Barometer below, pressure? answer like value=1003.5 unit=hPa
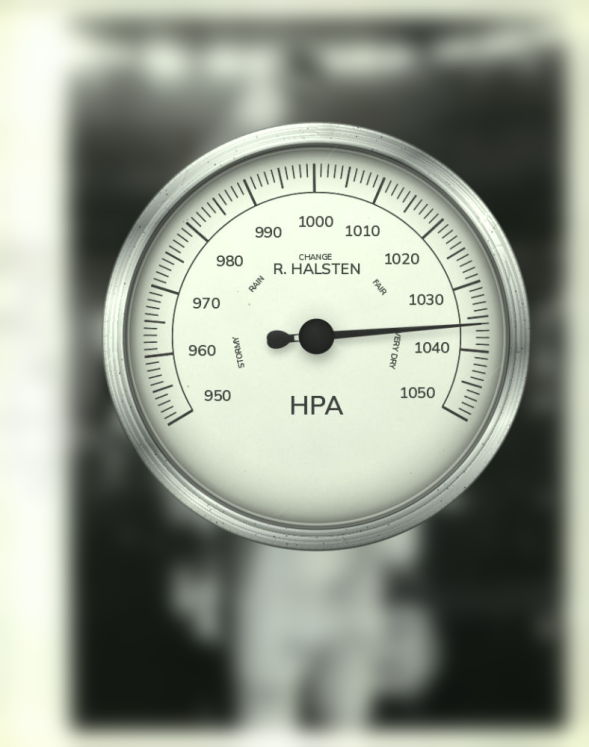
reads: value=1036 unit=hPa
